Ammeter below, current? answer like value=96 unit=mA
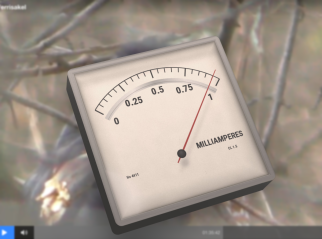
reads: value=0.95 unit=mA
